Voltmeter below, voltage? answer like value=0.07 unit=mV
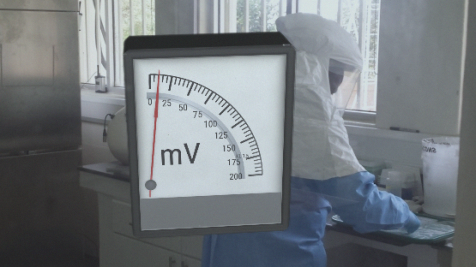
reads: value=10 unit=mV
